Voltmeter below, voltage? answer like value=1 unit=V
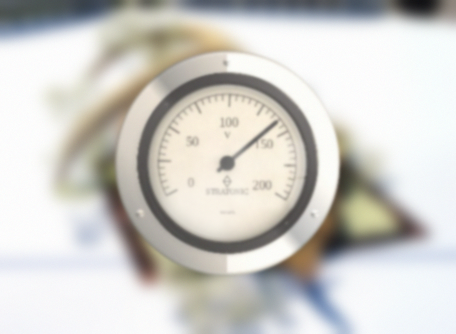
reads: value=140 unit=V
